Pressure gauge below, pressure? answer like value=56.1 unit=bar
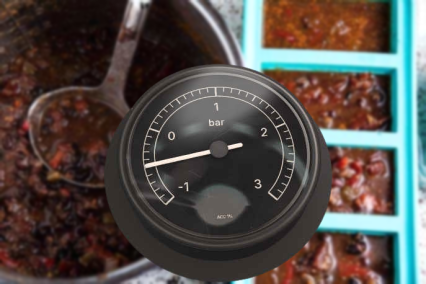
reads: value=-0.5 unit=bar
